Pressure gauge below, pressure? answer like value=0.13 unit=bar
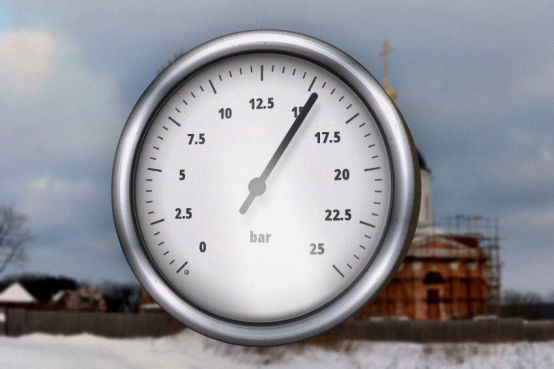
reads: value=15.5 unit=bar
